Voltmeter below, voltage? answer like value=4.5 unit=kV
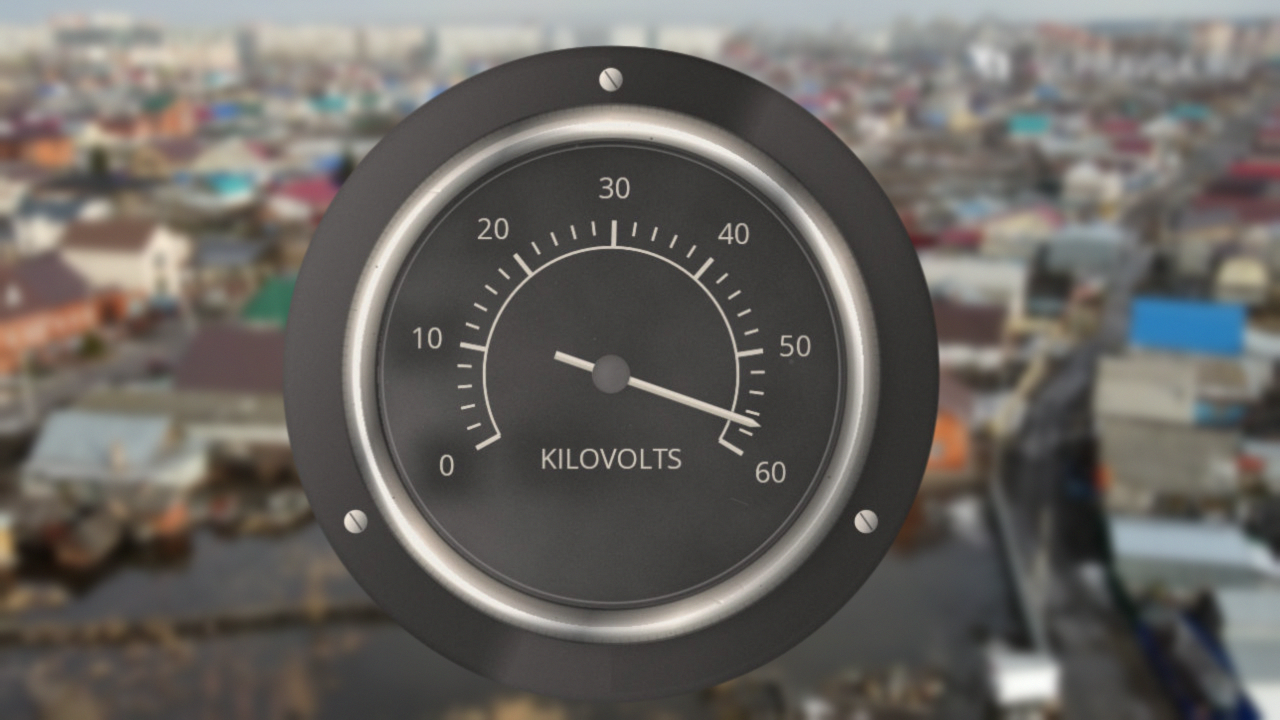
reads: value=57 unit=kV
